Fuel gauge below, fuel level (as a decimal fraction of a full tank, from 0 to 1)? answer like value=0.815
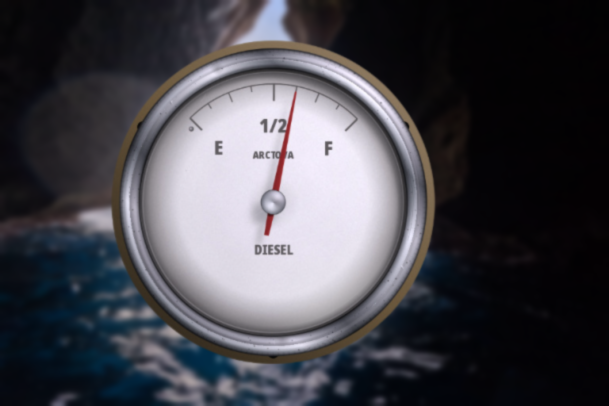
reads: value=0.625
